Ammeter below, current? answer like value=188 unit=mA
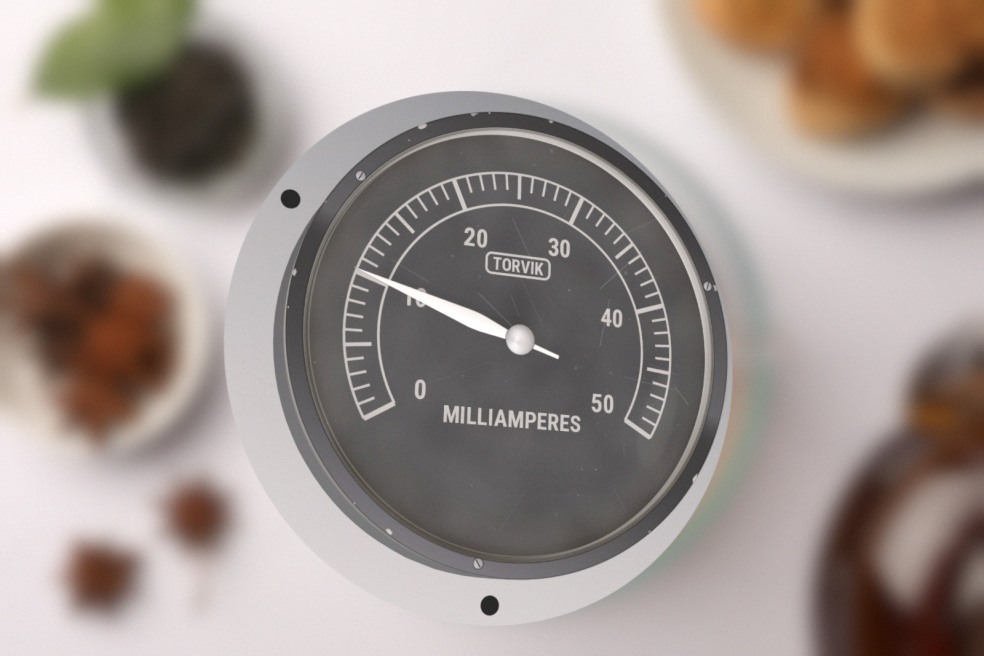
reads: value=10 unit=mA
